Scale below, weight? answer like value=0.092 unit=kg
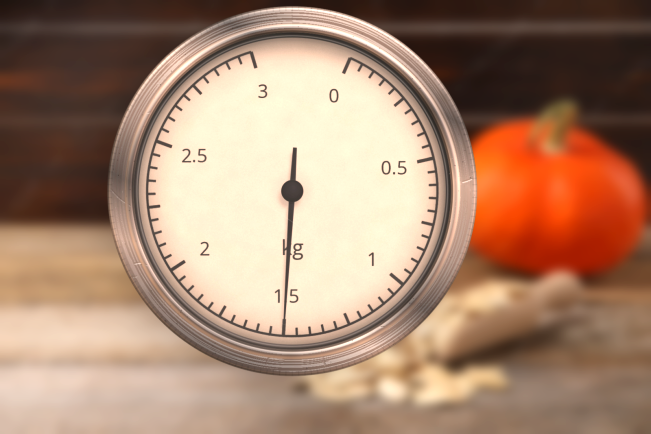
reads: value=1.5 unit=kg
